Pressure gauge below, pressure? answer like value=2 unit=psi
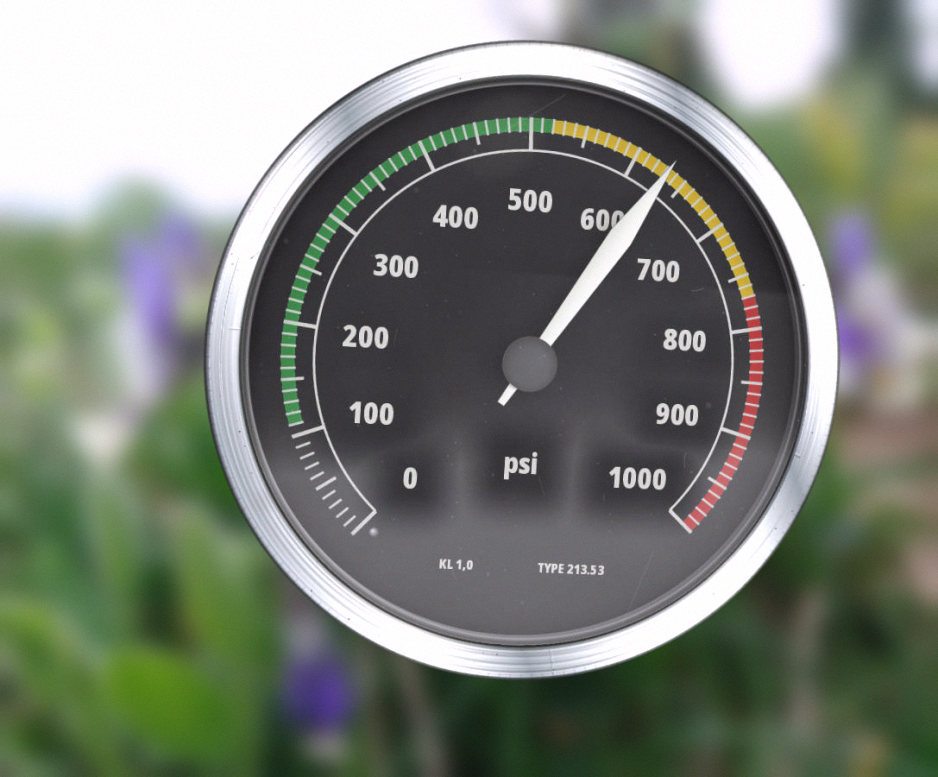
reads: value=630 unit=psi
